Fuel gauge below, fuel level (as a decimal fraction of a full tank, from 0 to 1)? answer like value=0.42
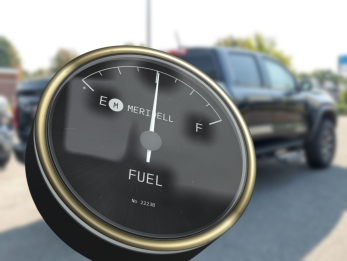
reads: value=0.5
